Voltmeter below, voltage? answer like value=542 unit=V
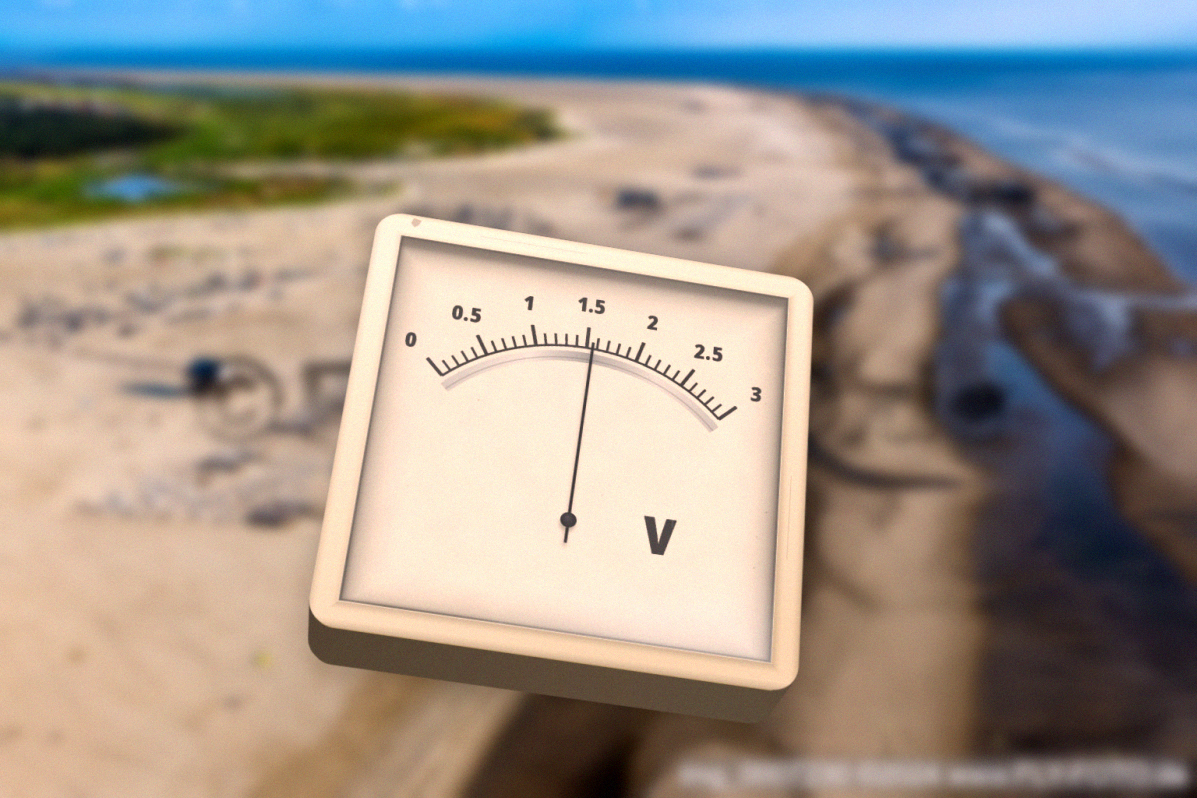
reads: value=1.55 unit=V
